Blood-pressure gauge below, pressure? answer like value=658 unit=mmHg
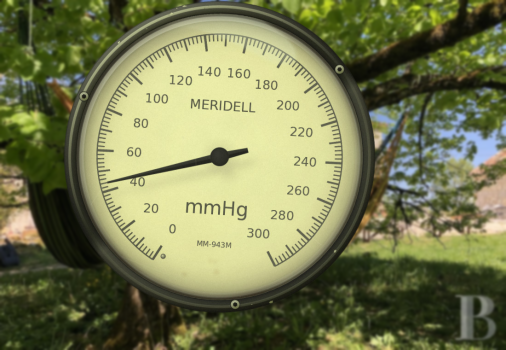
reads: value=44 unit=mmHg
